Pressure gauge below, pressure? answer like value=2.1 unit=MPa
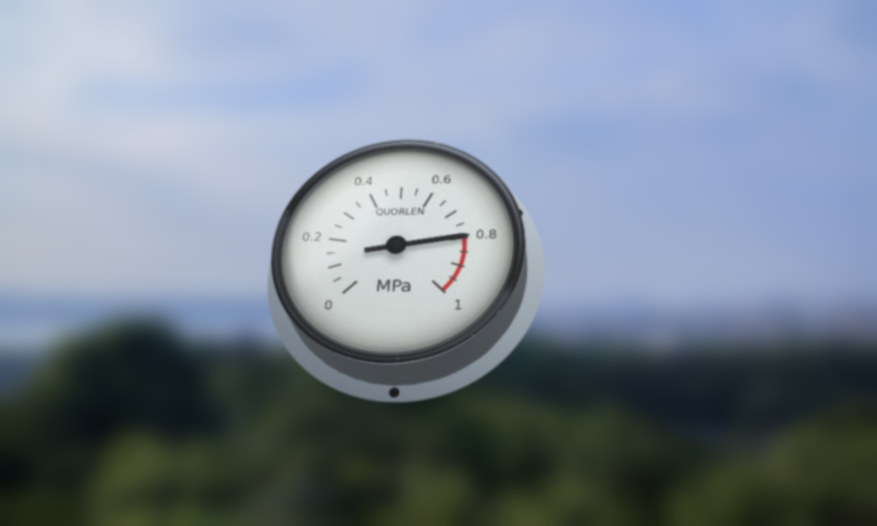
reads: value=0.8 unit=MPa
